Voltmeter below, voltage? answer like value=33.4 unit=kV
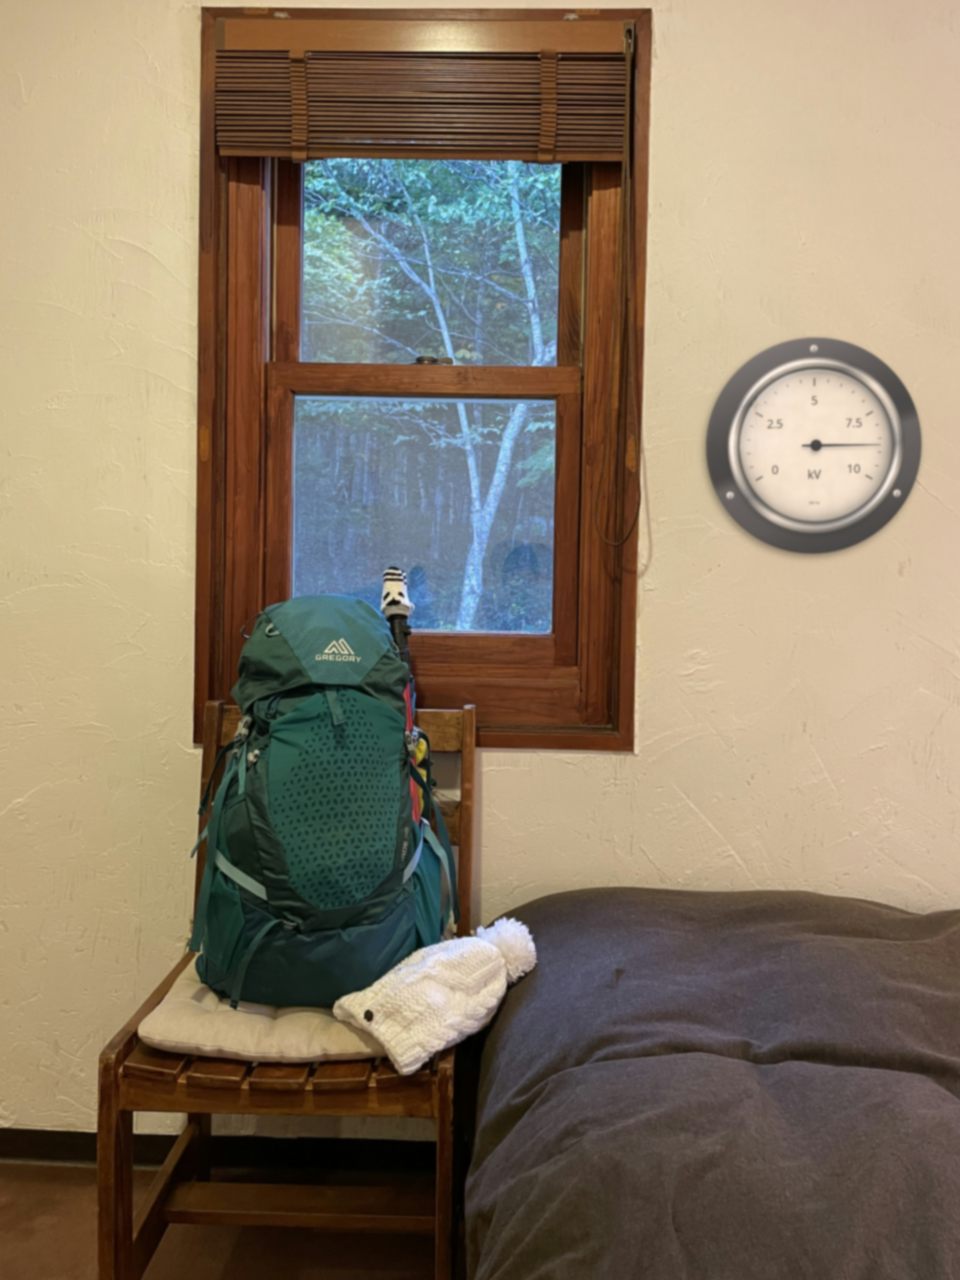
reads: value=8.75 unit=kV
